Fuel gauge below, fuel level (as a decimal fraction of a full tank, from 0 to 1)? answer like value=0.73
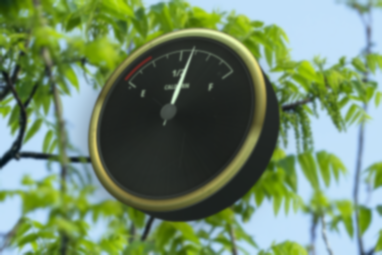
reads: value=0.625
